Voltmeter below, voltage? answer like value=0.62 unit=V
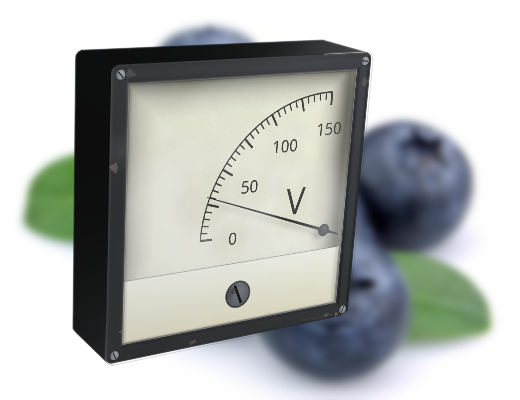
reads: value=30 unit=V
